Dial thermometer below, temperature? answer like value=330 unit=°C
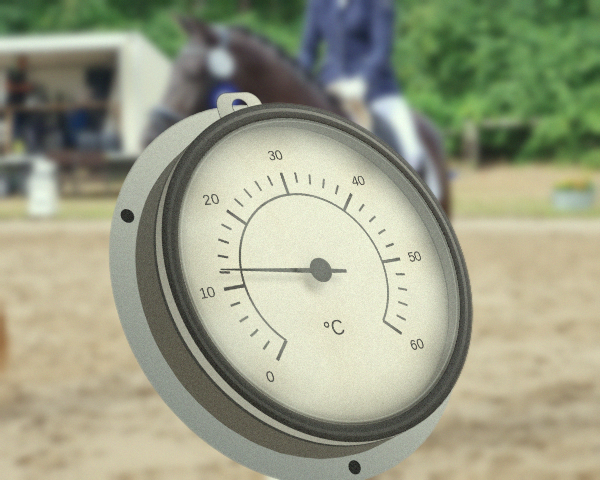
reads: value=12 unit=°C
